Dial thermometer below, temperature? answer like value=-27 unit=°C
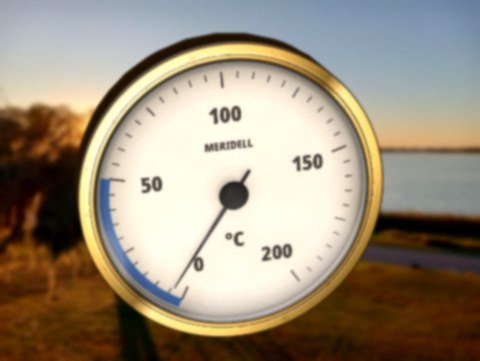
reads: value=5 unit=°C
